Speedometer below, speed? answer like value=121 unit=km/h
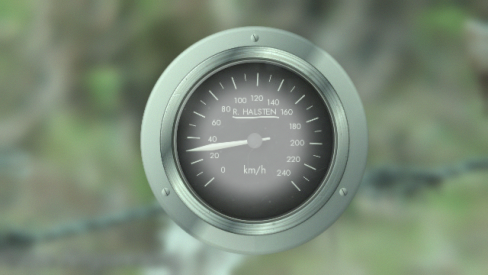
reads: value=30 unit=km/h
